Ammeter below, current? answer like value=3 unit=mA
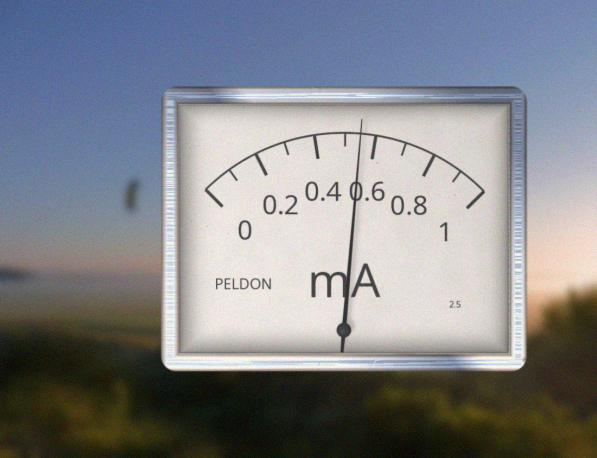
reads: value=0.55 unit=mA
